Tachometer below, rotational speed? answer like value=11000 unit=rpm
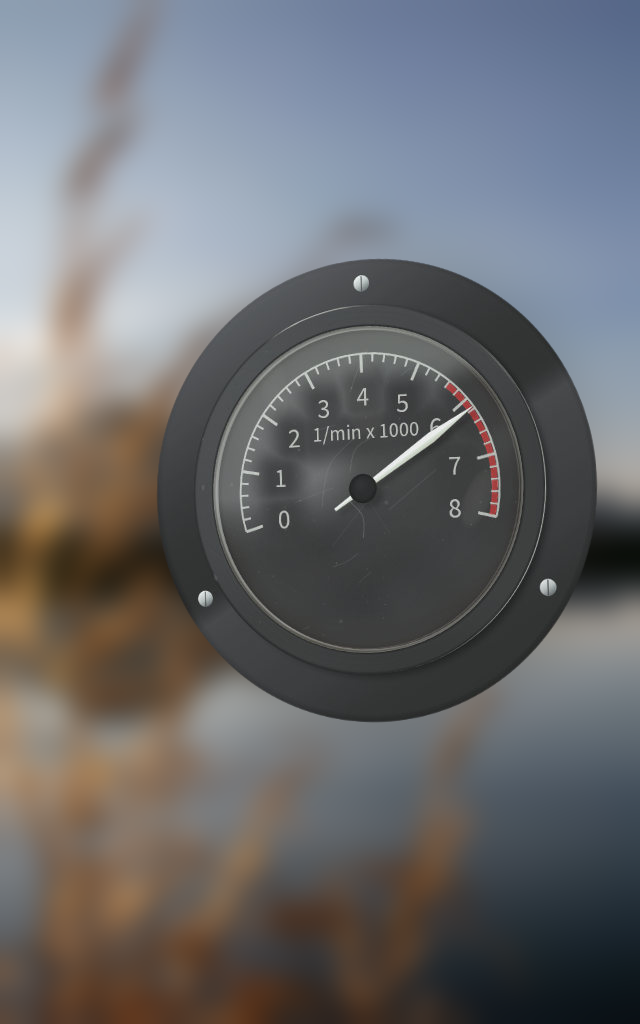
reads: value=6200 unit=rpm
